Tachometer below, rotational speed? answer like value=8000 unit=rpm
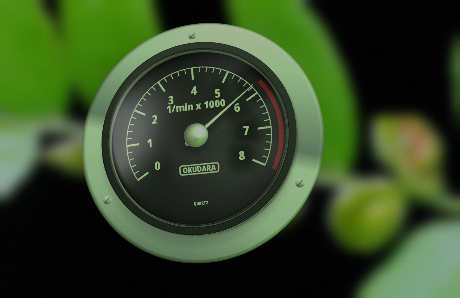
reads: value=5800 unit=rpm
